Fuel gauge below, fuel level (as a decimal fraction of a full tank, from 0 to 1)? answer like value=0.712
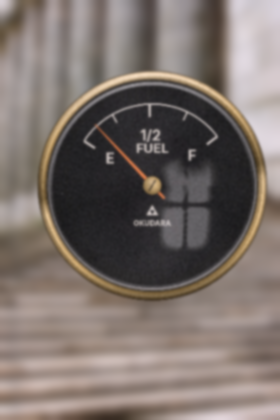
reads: value=0.125
